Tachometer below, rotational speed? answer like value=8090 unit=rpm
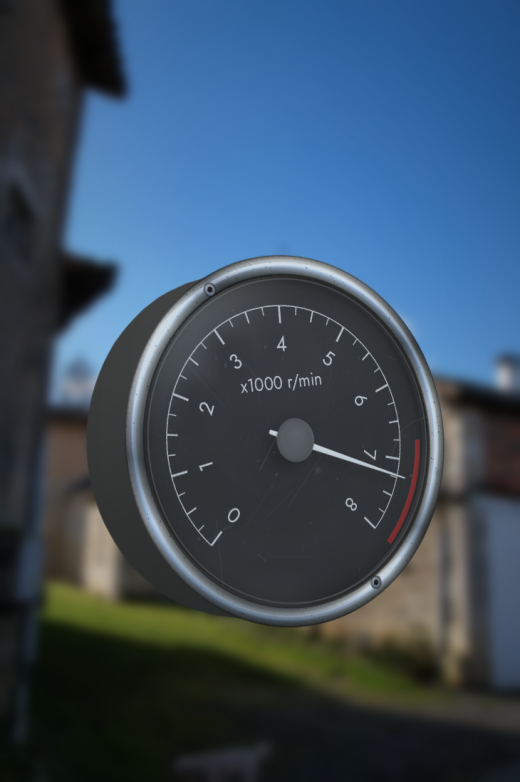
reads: value=7250 unit=rpm
